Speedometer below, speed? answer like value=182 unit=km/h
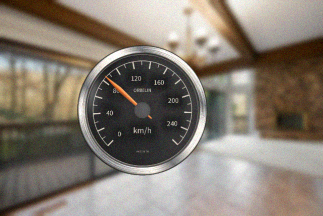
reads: value=85 unit=km/h
